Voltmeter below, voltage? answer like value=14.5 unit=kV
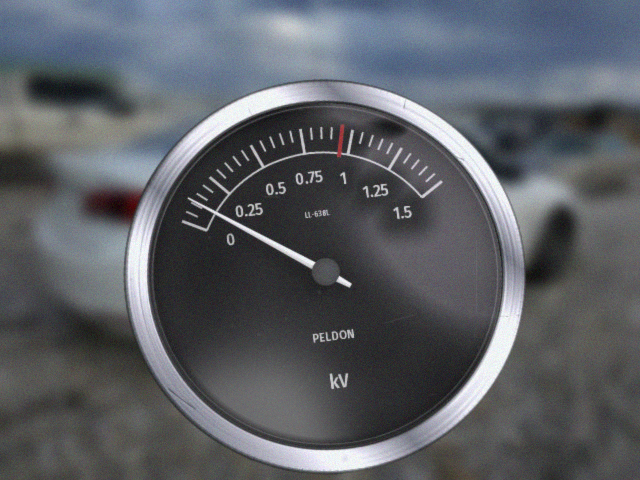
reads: value=0.1 unit=kV
